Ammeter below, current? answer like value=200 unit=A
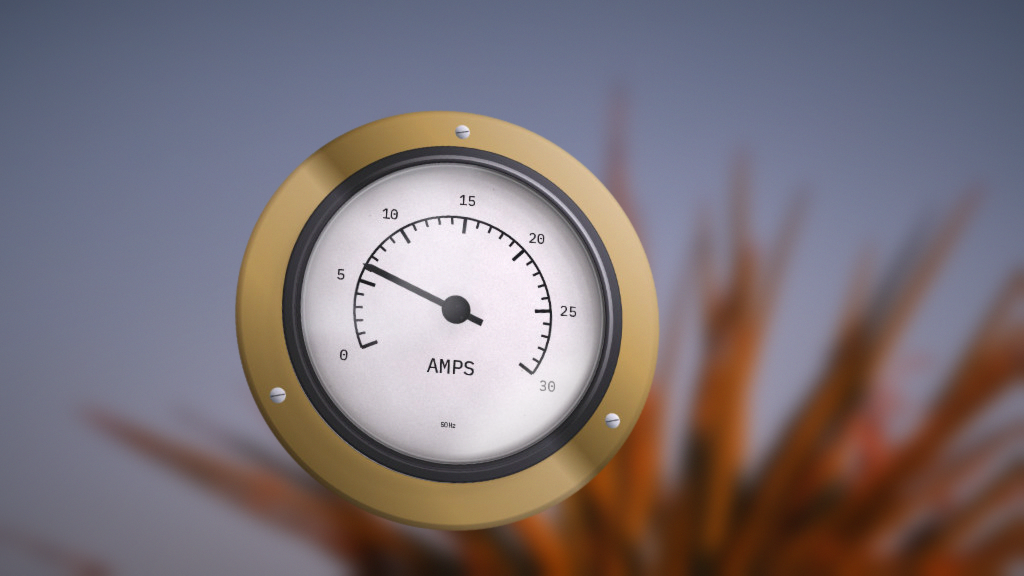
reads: value=6 unit=A
